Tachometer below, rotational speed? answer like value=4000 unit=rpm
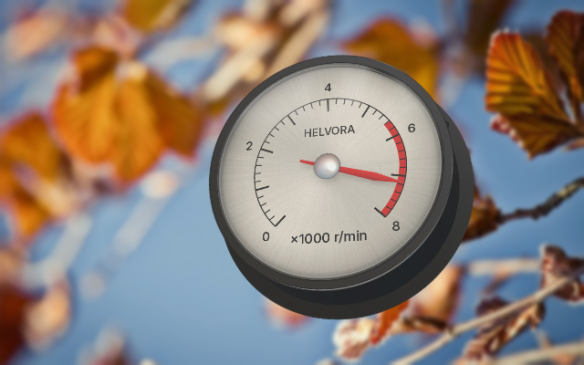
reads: value=7200 unit=rpm
